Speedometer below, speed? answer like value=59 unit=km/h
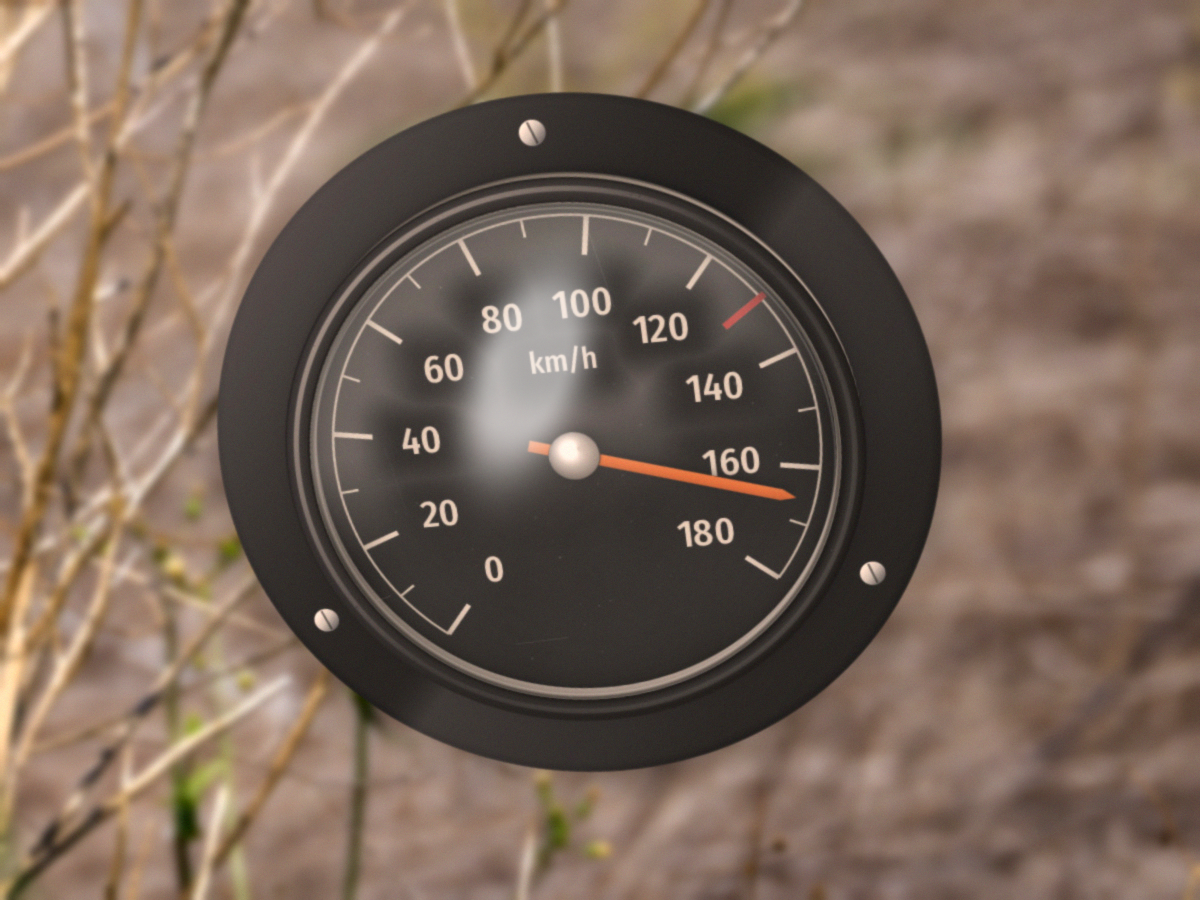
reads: value=165 unit=km/h
